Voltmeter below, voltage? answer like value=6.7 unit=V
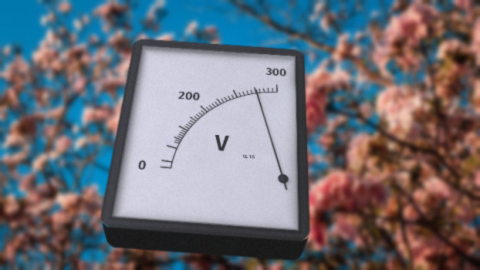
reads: value=275 unit=V
